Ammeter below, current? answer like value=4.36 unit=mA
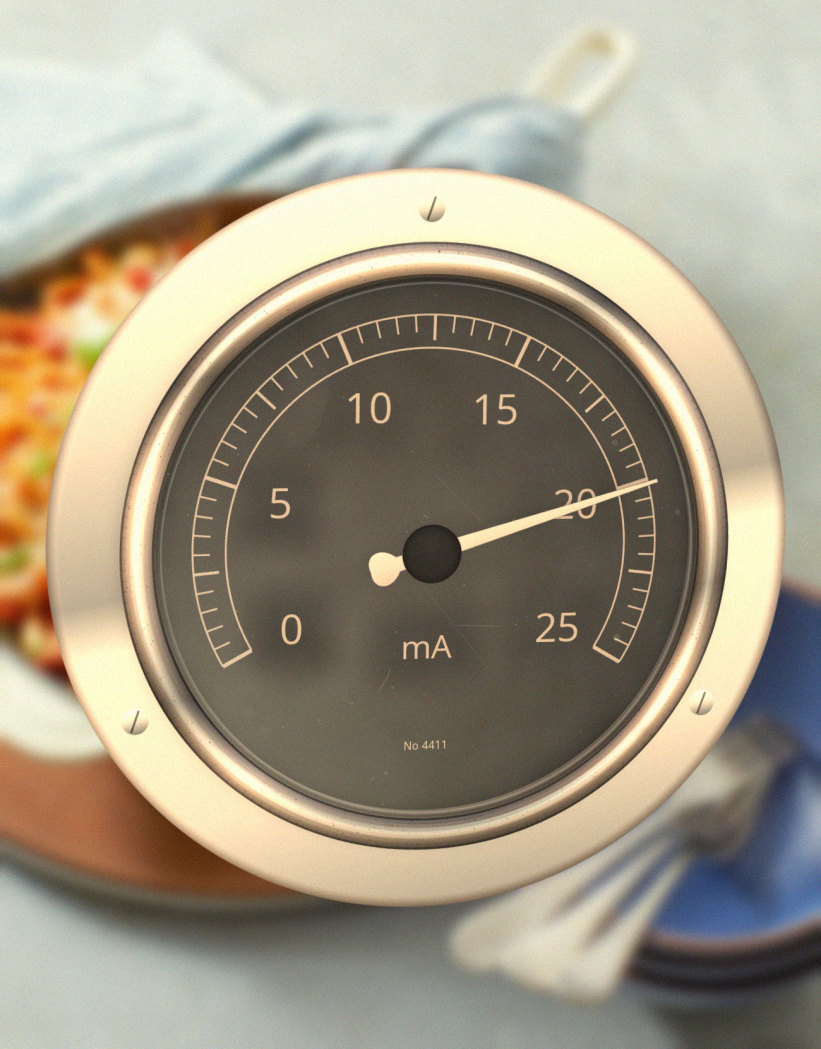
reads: value=20 unit=mA
